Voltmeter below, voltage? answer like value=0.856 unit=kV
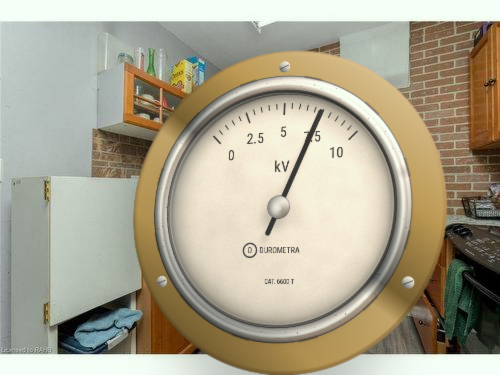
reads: value=7.5 unit=kV
